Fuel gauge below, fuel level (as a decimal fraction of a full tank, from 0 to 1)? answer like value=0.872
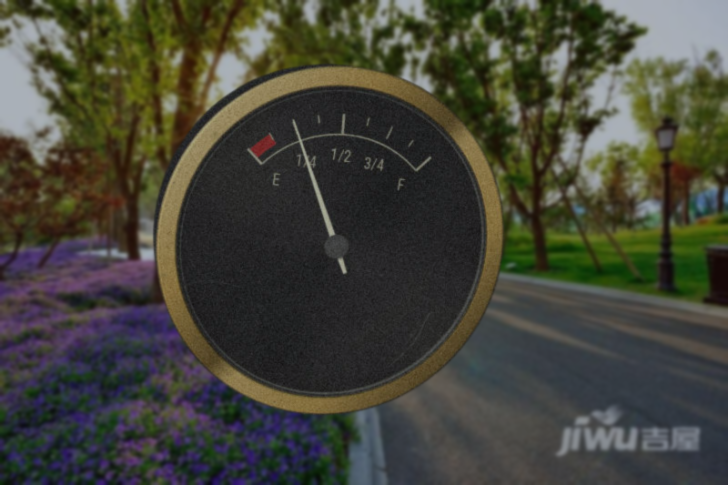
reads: value=0.25
